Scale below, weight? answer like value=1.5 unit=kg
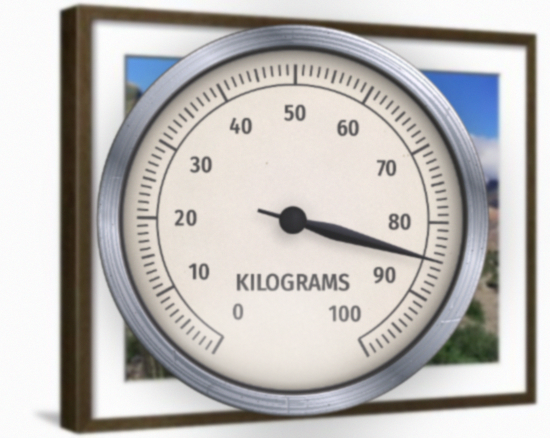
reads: value=85 unit=kg
